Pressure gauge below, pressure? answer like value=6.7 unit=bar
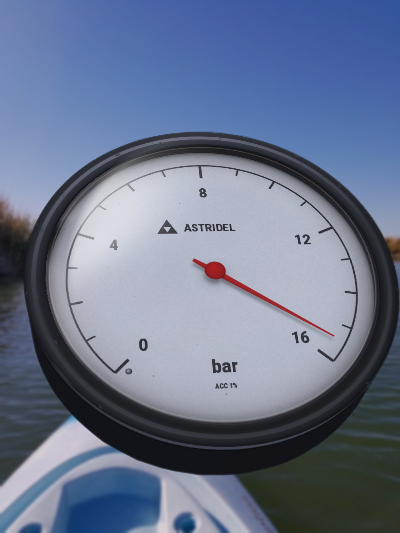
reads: value=15.5 unit=bar
